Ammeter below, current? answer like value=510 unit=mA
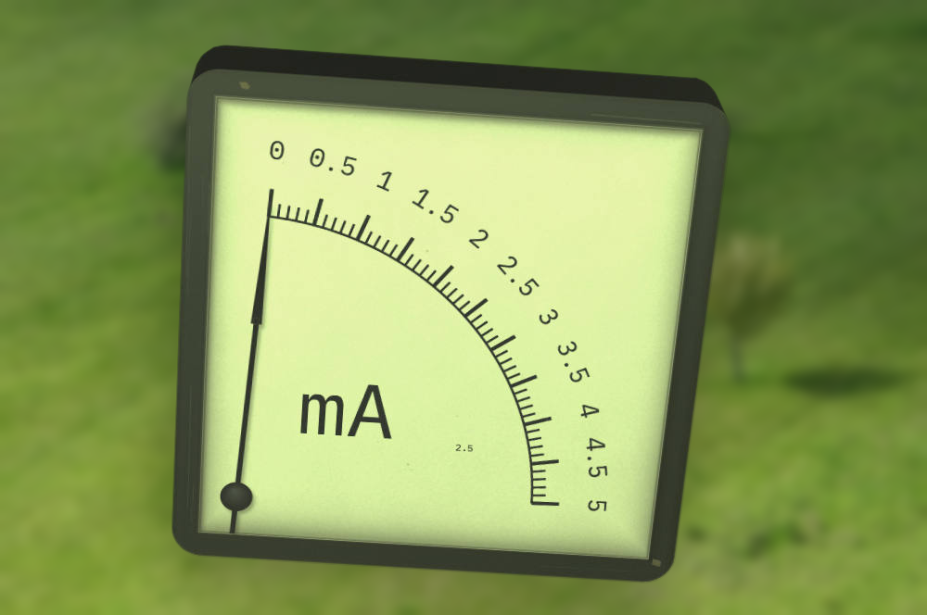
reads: value=0 unit=mA
